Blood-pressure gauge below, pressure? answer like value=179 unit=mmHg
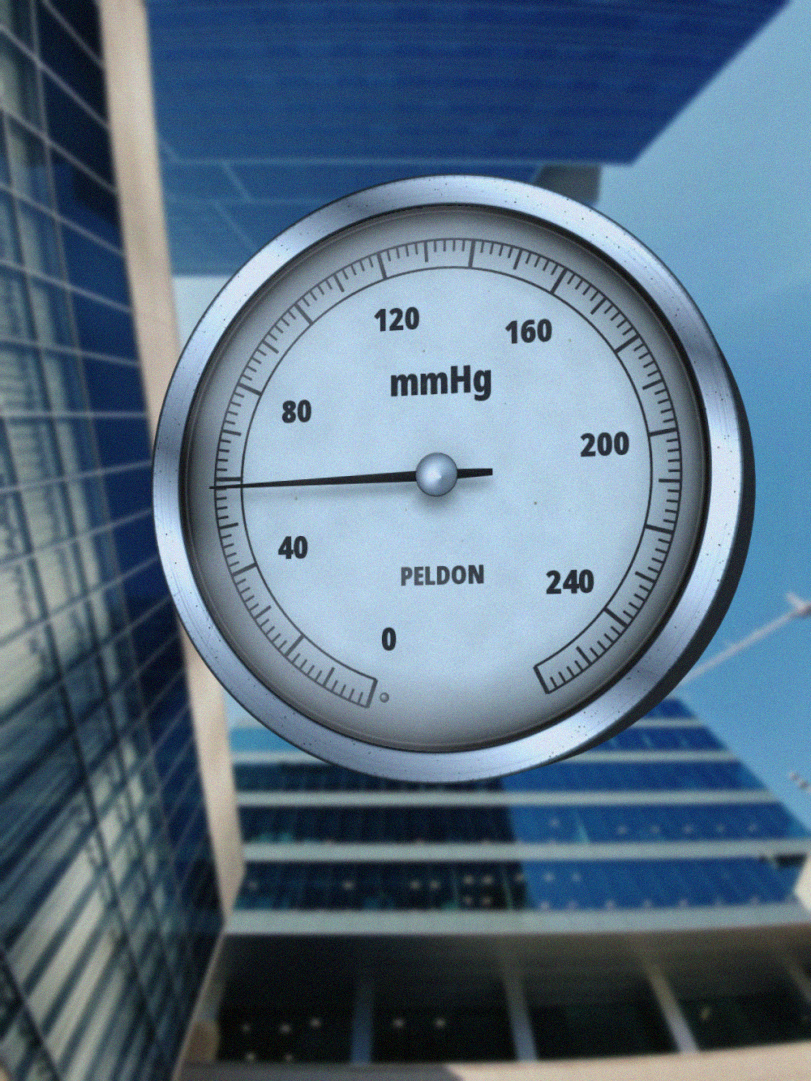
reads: value=58 unit=mmHg
